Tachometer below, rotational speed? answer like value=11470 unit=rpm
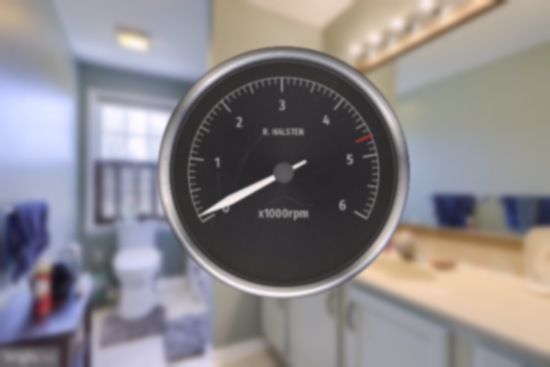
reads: value=100 unit=rpm
